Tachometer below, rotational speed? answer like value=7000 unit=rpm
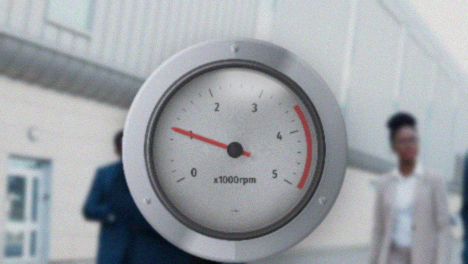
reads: value=1000 unit=rpm
